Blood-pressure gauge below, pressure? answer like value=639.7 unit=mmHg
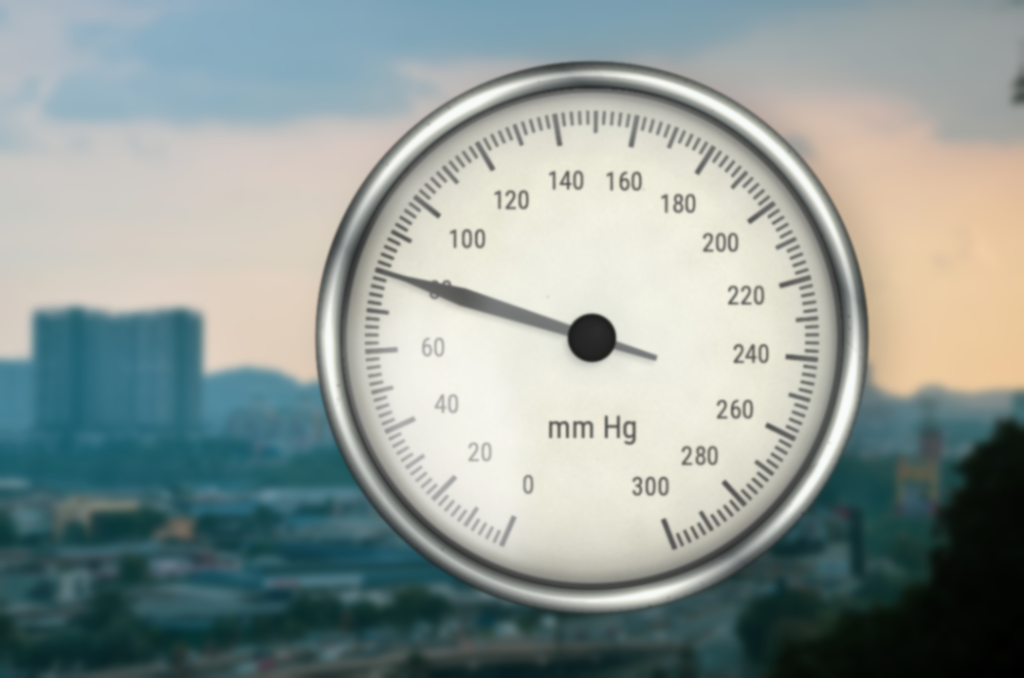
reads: value=80 unit=mmHg
